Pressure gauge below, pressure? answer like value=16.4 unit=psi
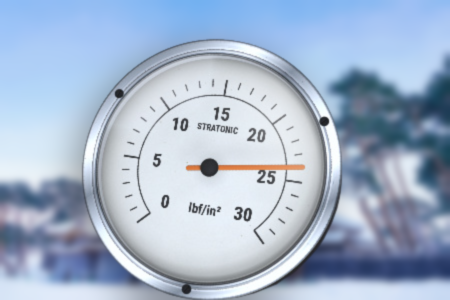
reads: value=24 unit=psi
